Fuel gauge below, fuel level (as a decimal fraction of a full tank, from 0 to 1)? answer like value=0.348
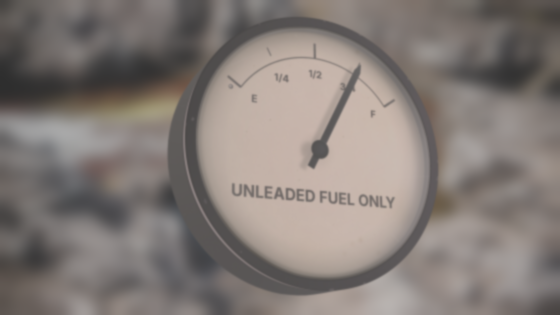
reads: value=0.75
